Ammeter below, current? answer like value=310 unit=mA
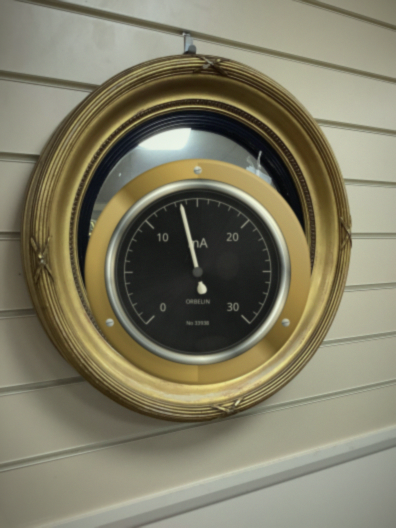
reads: value=13.5 unit=mA
